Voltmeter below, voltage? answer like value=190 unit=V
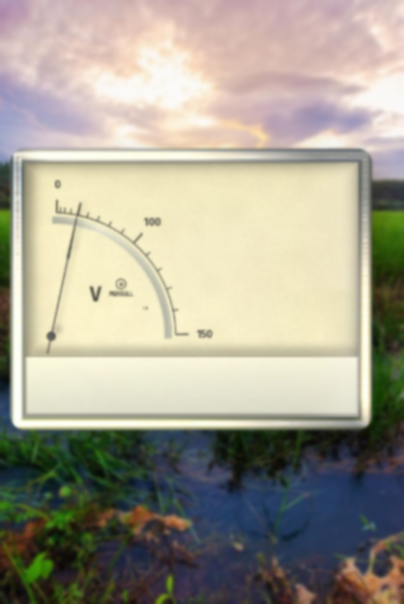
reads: value=50 unit=V
